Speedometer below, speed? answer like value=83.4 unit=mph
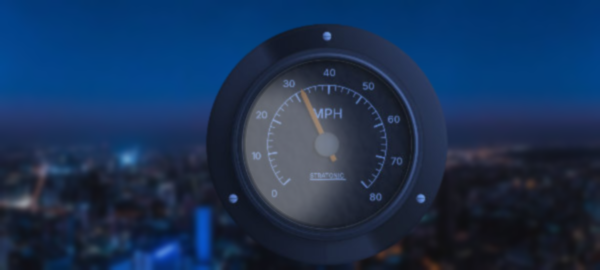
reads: value=32 unit=mph
